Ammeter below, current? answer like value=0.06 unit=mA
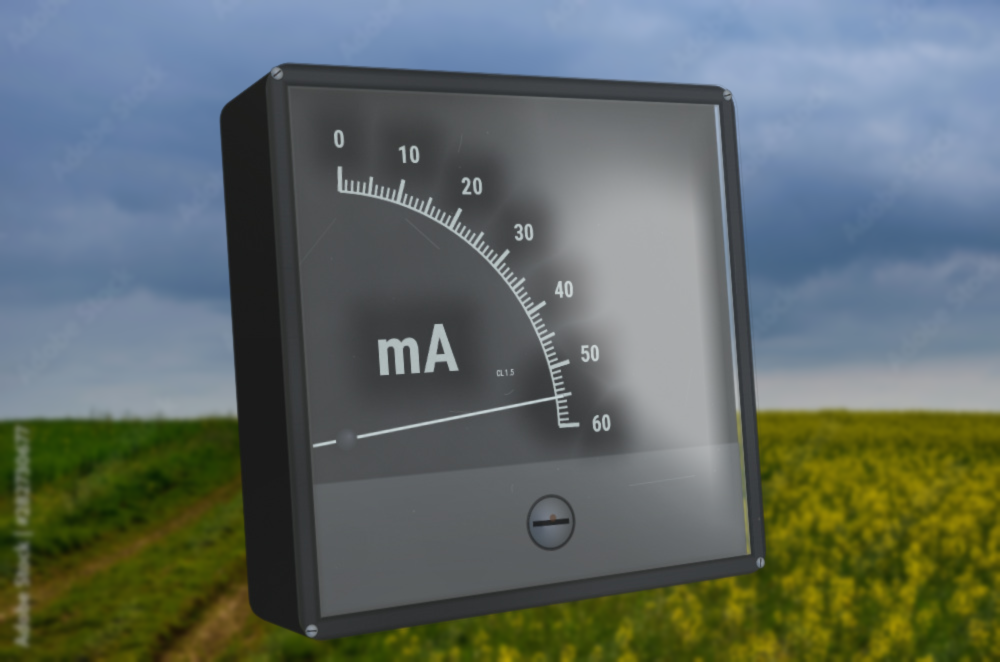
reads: value=55 unit=mA
